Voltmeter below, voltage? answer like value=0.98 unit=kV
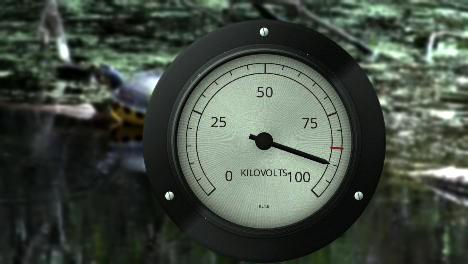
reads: value=90 unit=kV
